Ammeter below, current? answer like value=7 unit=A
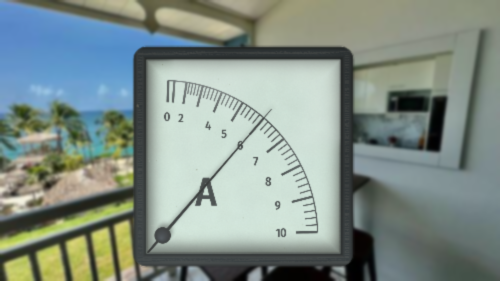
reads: value=6 unit=A
